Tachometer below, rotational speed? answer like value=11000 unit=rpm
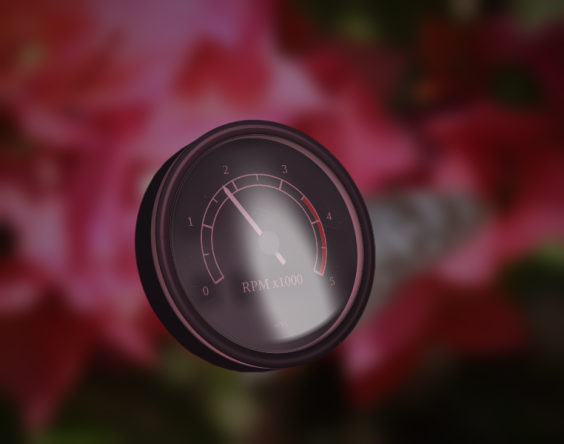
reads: value=1750 unit=rpm
